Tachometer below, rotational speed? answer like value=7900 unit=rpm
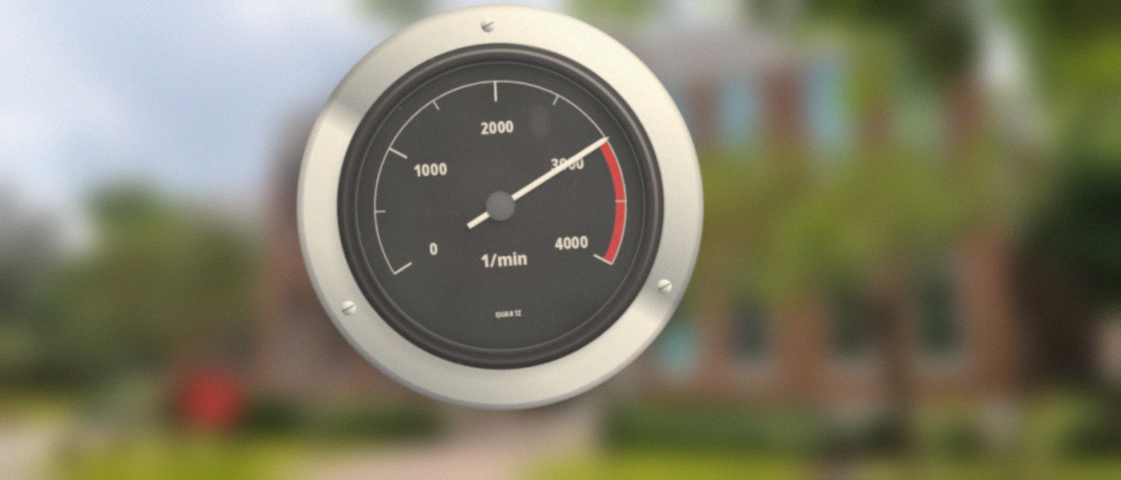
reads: value=3000 unit=rpm
